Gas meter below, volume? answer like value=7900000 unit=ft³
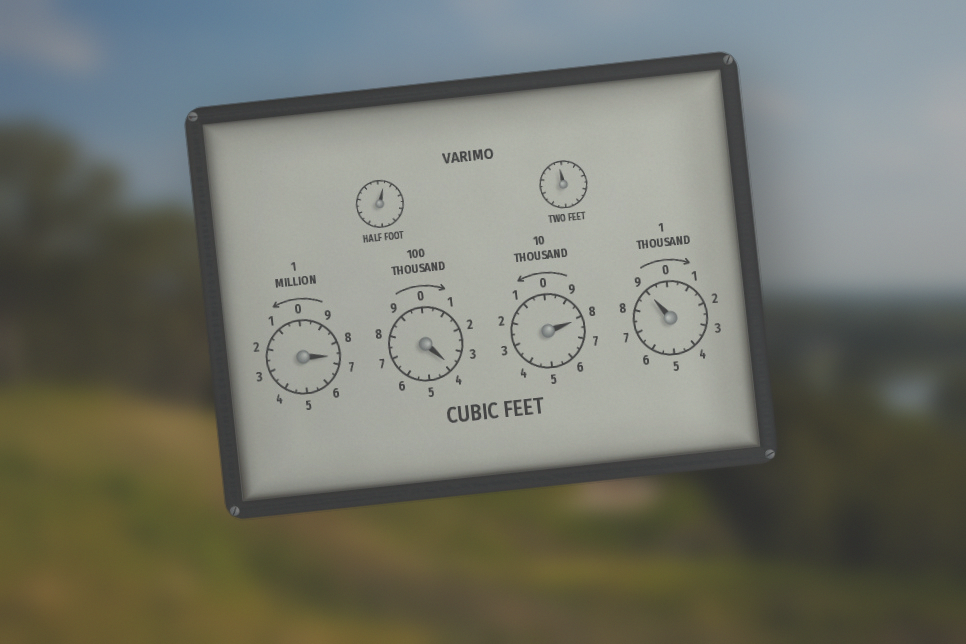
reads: value=737900 unit=ft³
